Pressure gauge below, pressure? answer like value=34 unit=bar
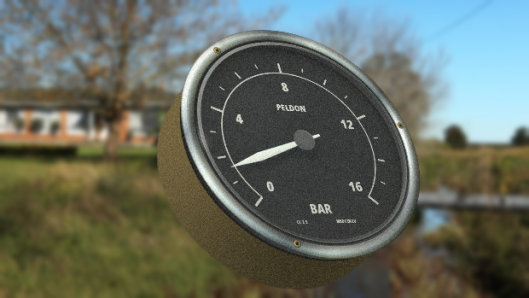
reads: value=1.5 unit=bar
